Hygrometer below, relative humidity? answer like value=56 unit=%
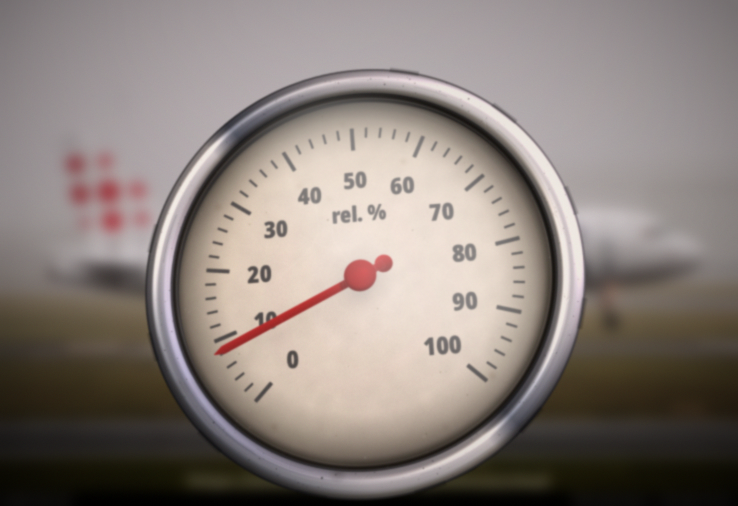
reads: value=8 unit=%
